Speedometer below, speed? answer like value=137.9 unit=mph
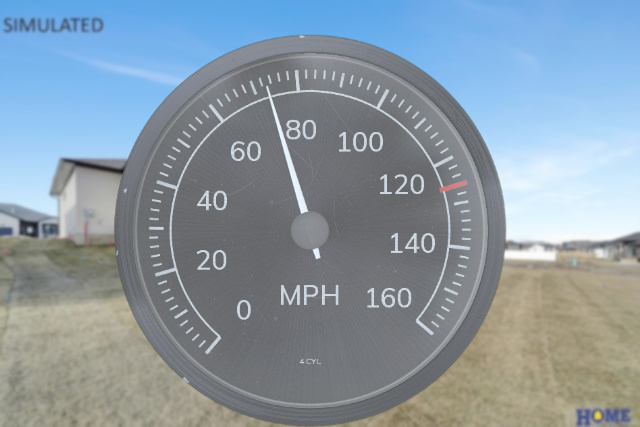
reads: value=73 unit=mph
